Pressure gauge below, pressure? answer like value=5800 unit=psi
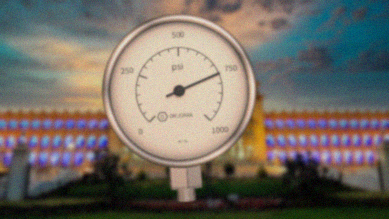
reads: value=750 unit=psi
